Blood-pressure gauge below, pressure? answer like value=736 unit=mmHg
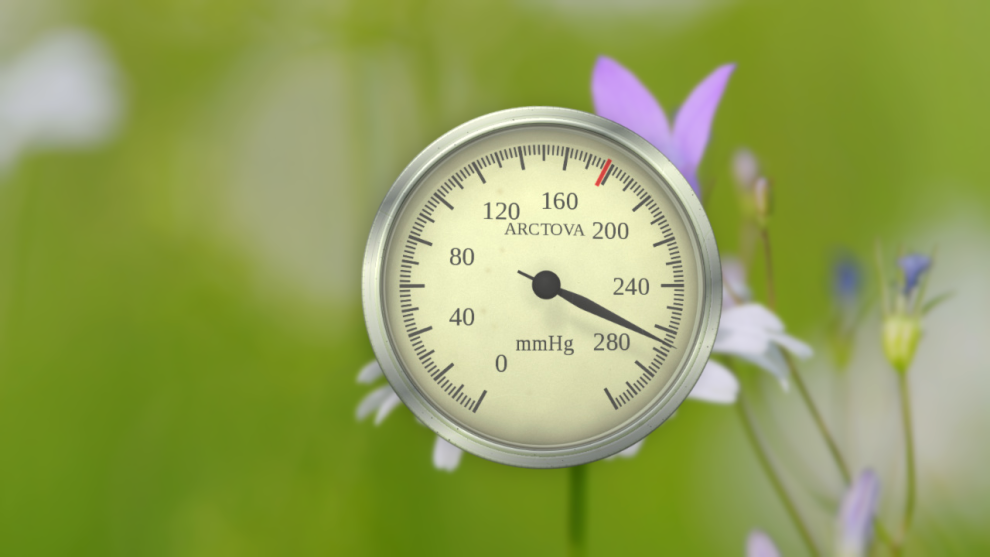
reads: value=266 unit=mmHg
